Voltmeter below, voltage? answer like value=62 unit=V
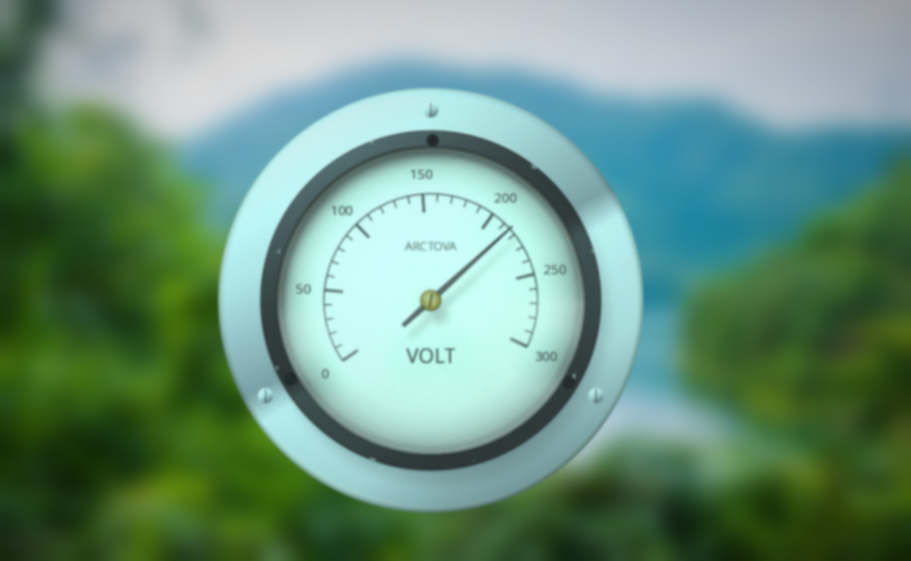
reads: value=215 unit=V
